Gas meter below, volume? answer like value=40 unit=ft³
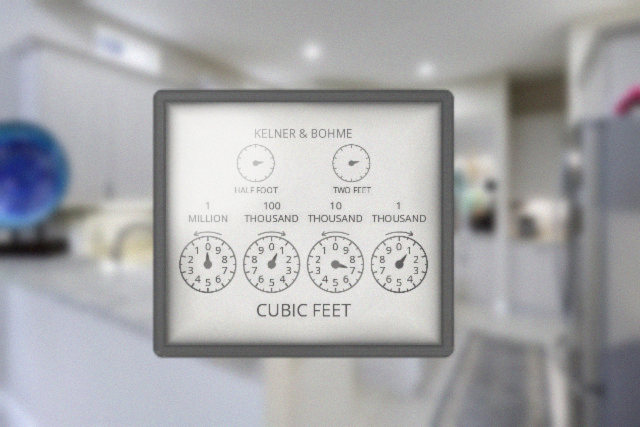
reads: value=7100 unit=ft³
